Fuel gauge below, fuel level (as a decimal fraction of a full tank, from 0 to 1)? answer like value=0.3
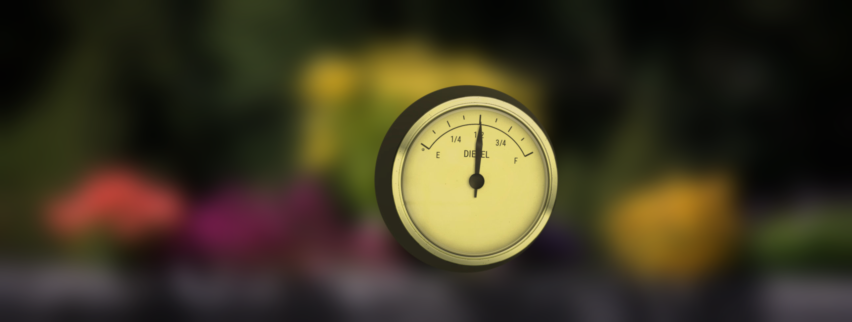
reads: value=0.5
